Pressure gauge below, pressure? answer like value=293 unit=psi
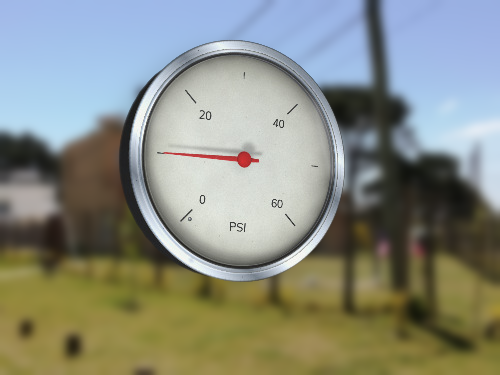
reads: value=10 unit=psi
